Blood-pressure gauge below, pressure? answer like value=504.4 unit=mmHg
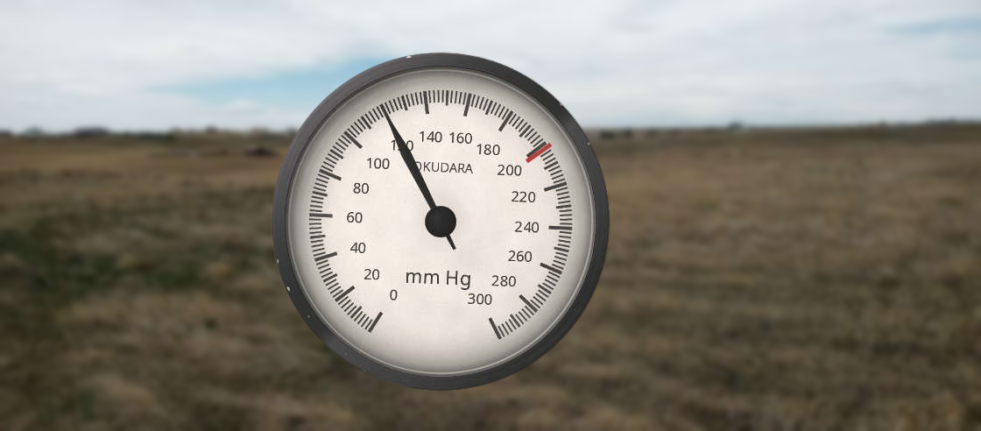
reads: value=120 unit=mmHg
